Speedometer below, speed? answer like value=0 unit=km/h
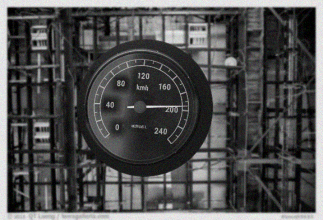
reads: value=195 unit=km/h
